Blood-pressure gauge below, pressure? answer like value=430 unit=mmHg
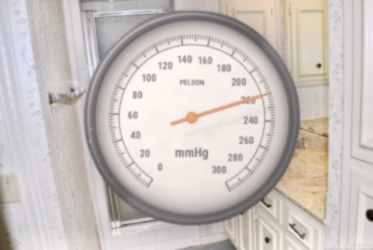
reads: value=220 unit=mmHg
